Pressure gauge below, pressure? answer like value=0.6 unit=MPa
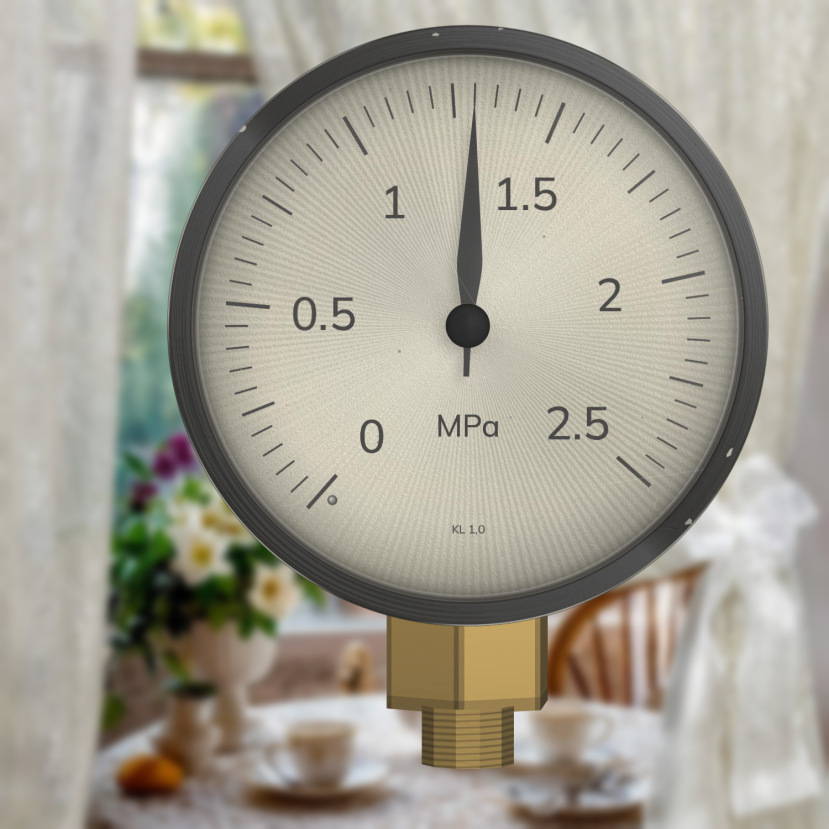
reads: value=1.3 unit=MPa
